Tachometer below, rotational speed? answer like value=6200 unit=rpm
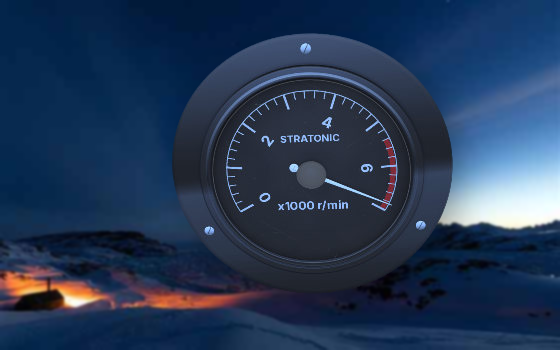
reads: value=6800 unit=rpm
